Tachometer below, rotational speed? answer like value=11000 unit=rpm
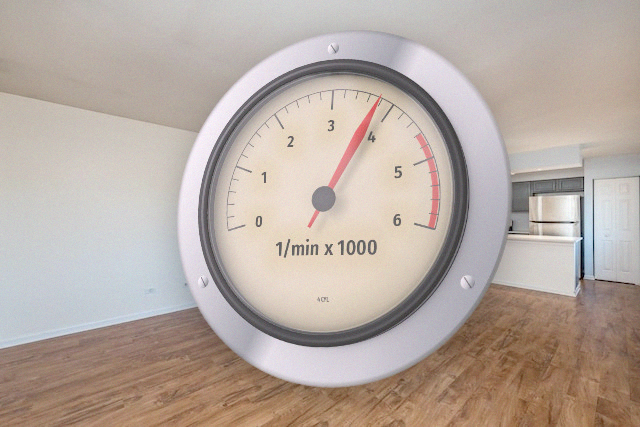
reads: value=3800 unit=rpm
